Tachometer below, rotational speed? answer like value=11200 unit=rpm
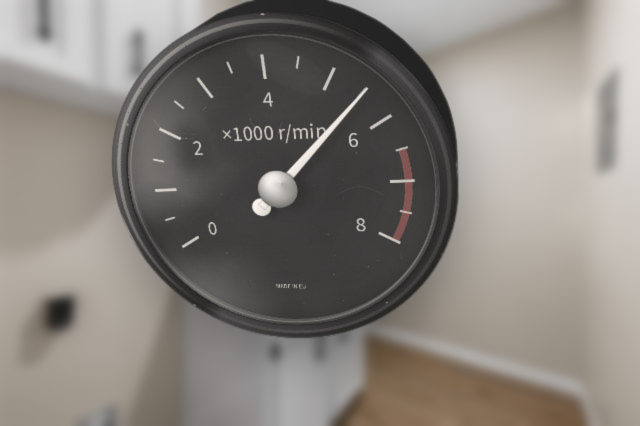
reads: value=5500 unit=rpm
